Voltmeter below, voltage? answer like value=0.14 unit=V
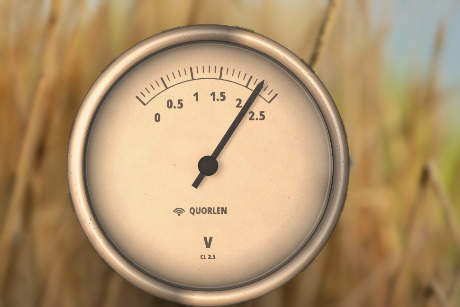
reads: value=2.2 unit=V
